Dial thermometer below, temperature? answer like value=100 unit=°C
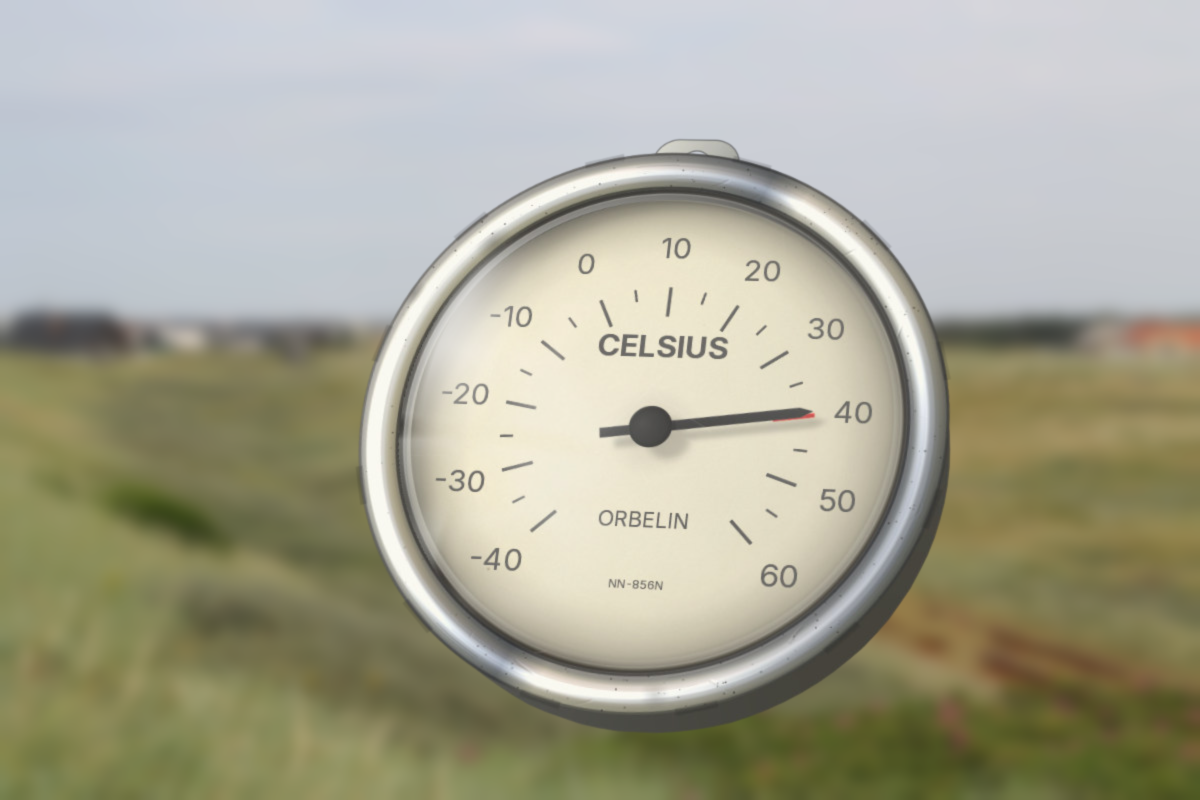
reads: value=40 unit=°C
